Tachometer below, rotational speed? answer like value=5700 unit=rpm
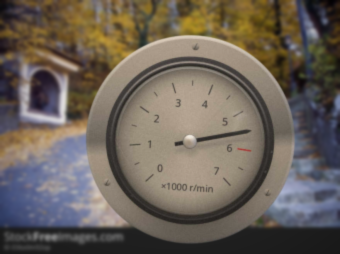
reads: value=5500 unit=rpm
